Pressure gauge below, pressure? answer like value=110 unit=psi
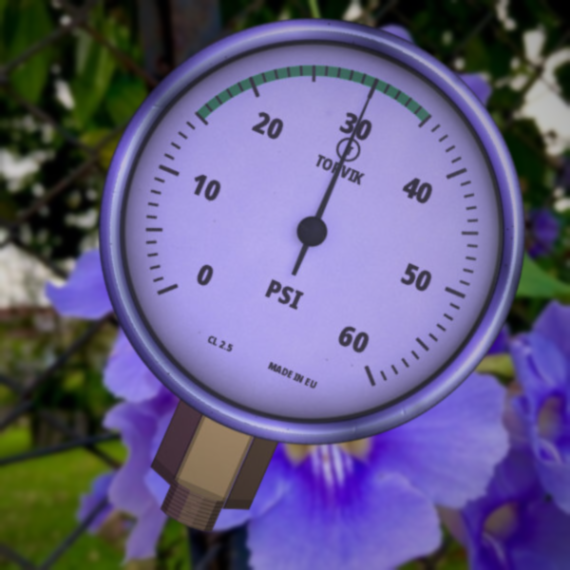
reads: value=30 unit=psi
